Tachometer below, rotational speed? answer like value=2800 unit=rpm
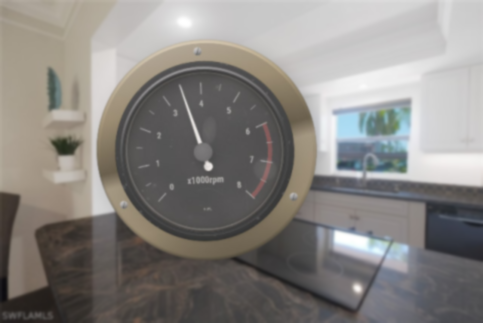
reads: value=3500 unit=rpm
